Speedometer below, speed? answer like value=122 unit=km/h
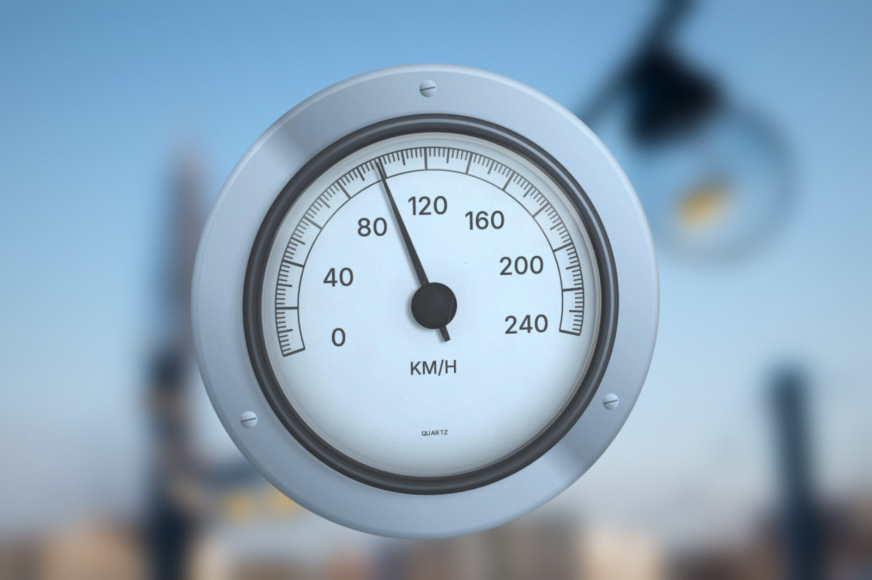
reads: value=98 unit=km/h
